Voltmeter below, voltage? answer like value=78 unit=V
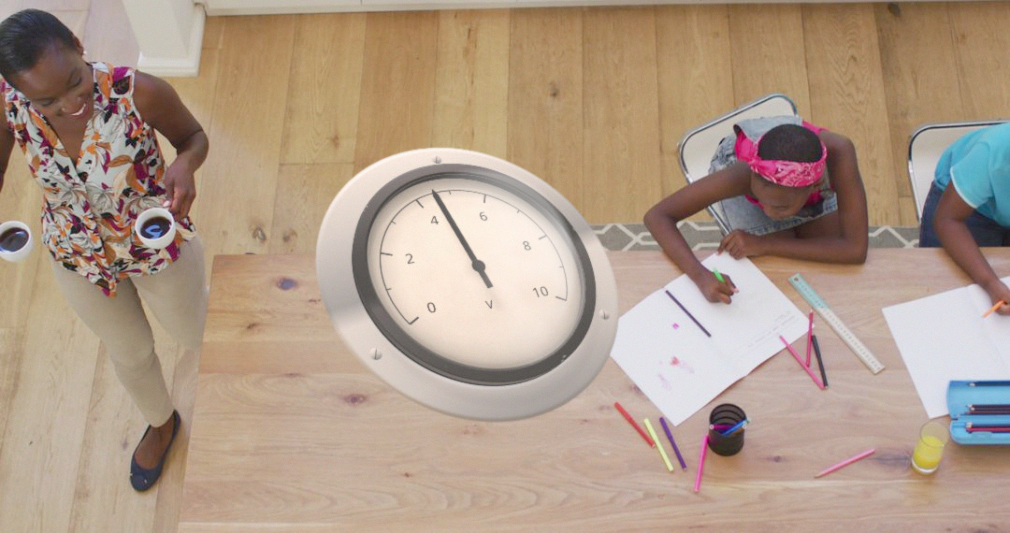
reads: value=4.5 unit=V
